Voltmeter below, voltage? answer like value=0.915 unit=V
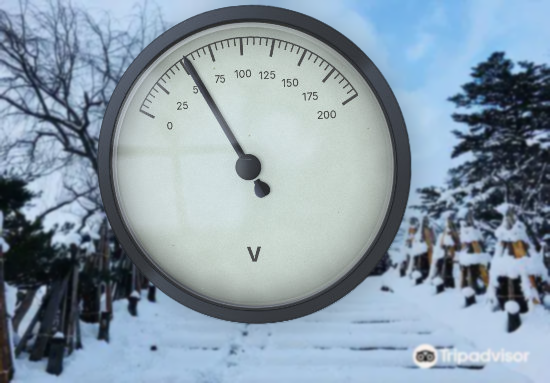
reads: value=55 unit=V
